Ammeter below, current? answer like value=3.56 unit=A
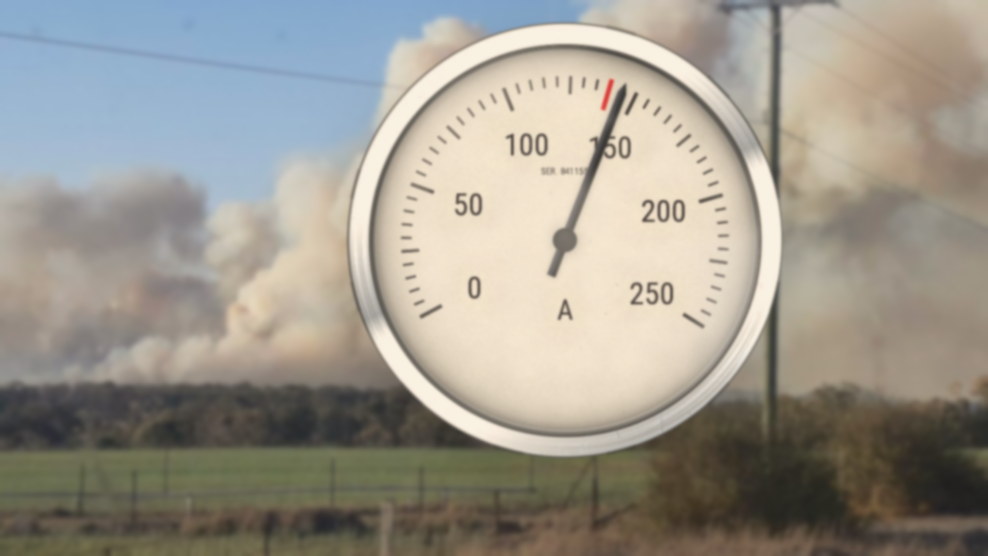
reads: value=145 unit=A
